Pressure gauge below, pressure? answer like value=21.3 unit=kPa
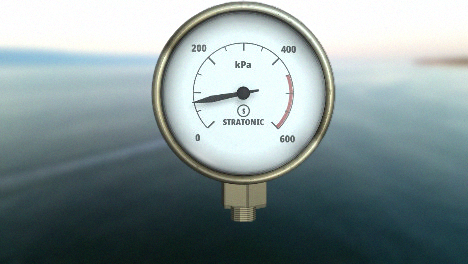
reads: value=75 unit=kPa
